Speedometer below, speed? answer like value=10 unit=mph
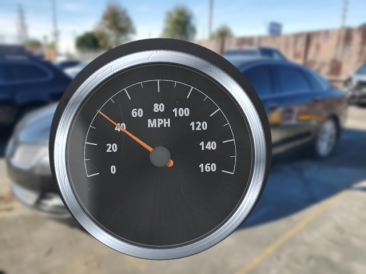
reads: value=40 unit=mph
